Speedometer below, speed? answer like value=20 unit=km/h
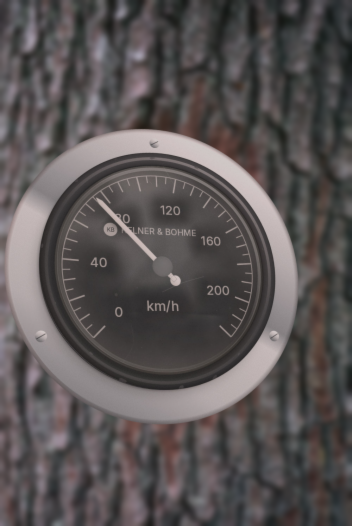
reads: value=75 unit=km/h
